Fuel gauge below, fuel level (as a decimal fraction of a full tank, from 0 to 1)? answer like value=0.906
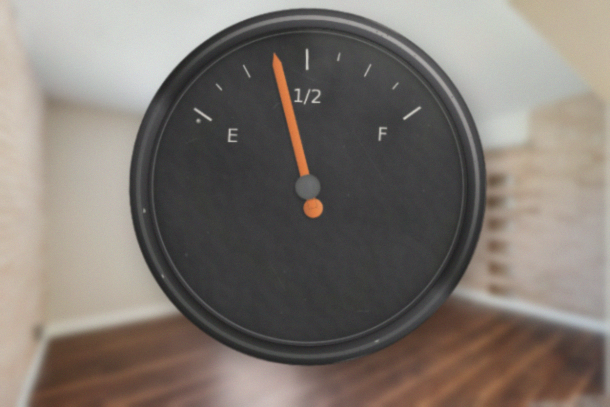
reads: value=0.375
